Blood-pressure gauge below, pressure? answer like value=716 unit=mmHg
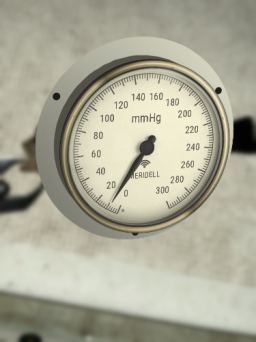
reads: value=10 unit=mmHg
